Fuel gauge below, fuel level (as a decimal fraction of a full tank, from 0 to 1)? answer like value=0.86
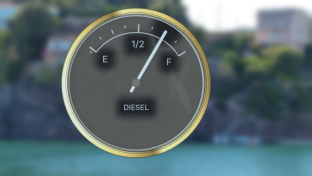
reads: value=0.75
